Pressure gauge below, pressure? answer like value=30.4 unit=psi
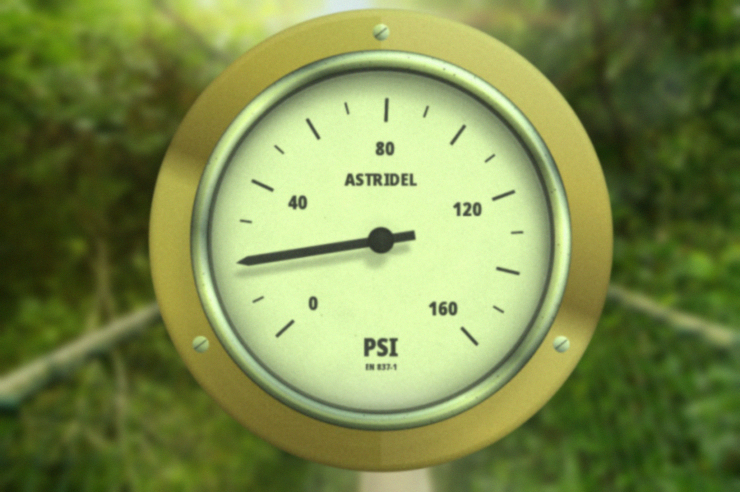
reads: value=20 unit=psi
